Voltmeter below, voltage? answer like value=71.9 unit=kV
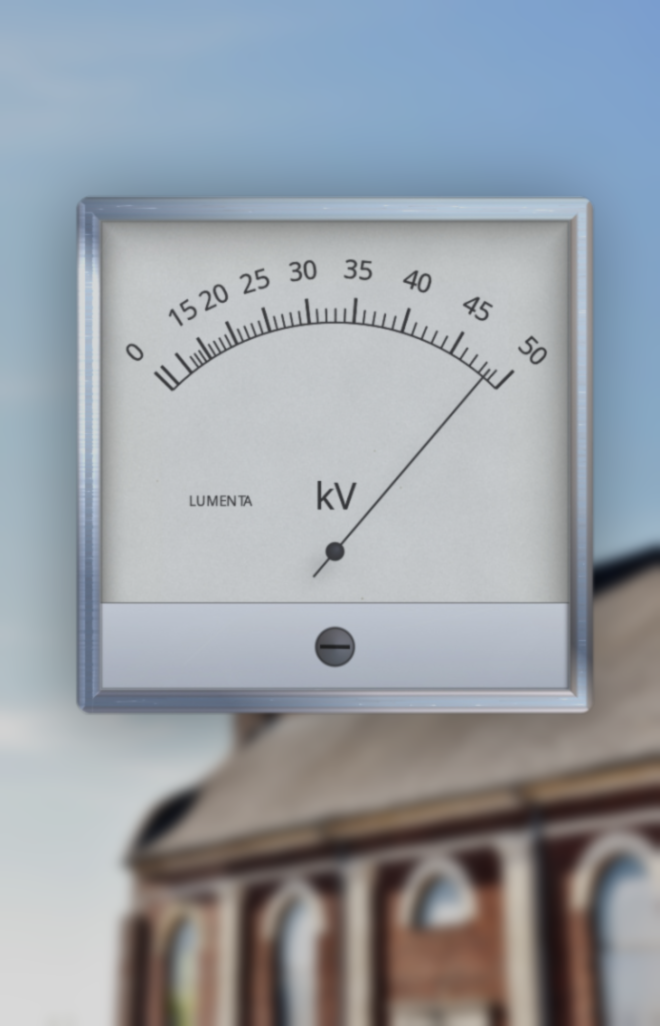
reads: value=48.5 unit=kV
